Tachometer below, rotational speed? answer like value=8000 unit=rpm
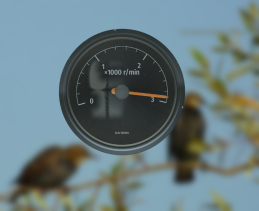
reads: value=2900 unit=rpm
